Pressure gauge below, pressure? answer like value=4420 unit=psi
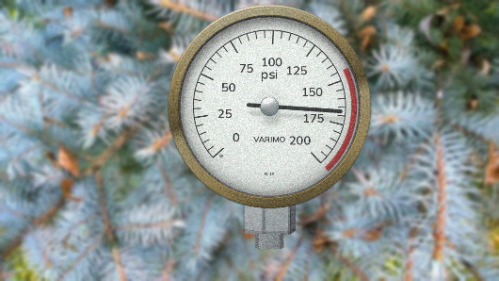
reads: value=167.5 unit=psi
